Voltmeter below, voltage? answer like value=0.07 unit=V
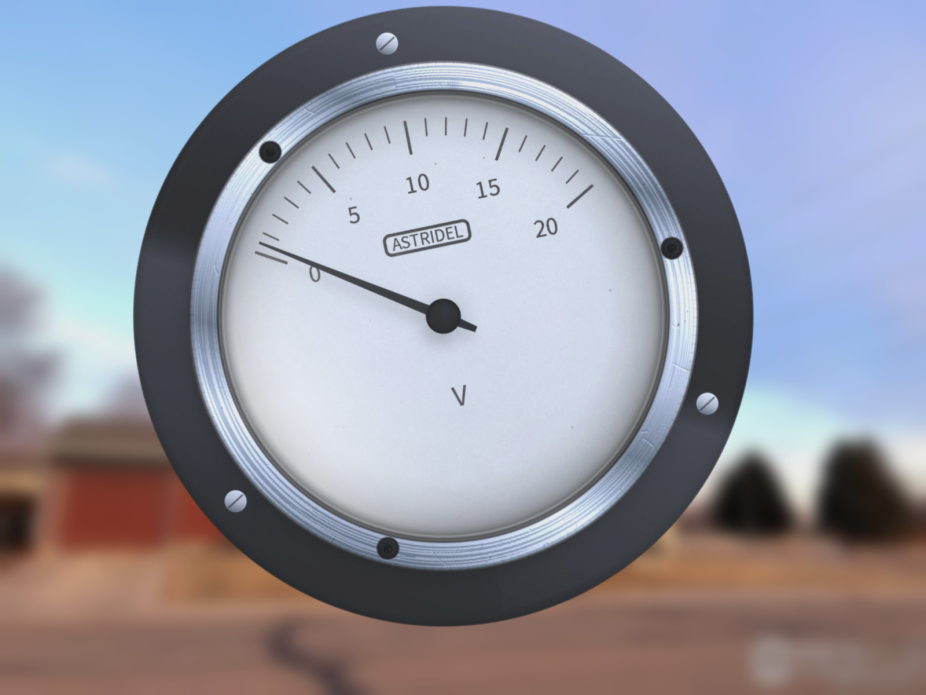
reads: value=0.5 unit=V
